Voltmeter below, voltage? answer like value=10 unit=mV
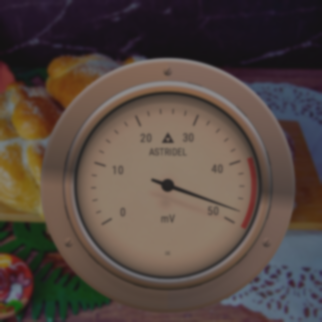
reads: value=48 unit=mV
